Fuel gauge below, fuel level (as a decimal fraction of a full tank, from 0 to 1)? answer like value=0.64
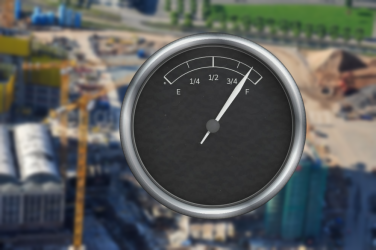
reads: value=0.875
